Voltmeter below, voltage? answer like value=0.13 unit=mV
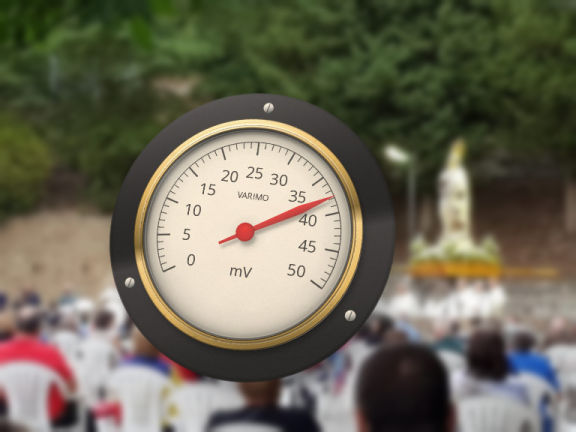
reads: value=38 unit=mV
